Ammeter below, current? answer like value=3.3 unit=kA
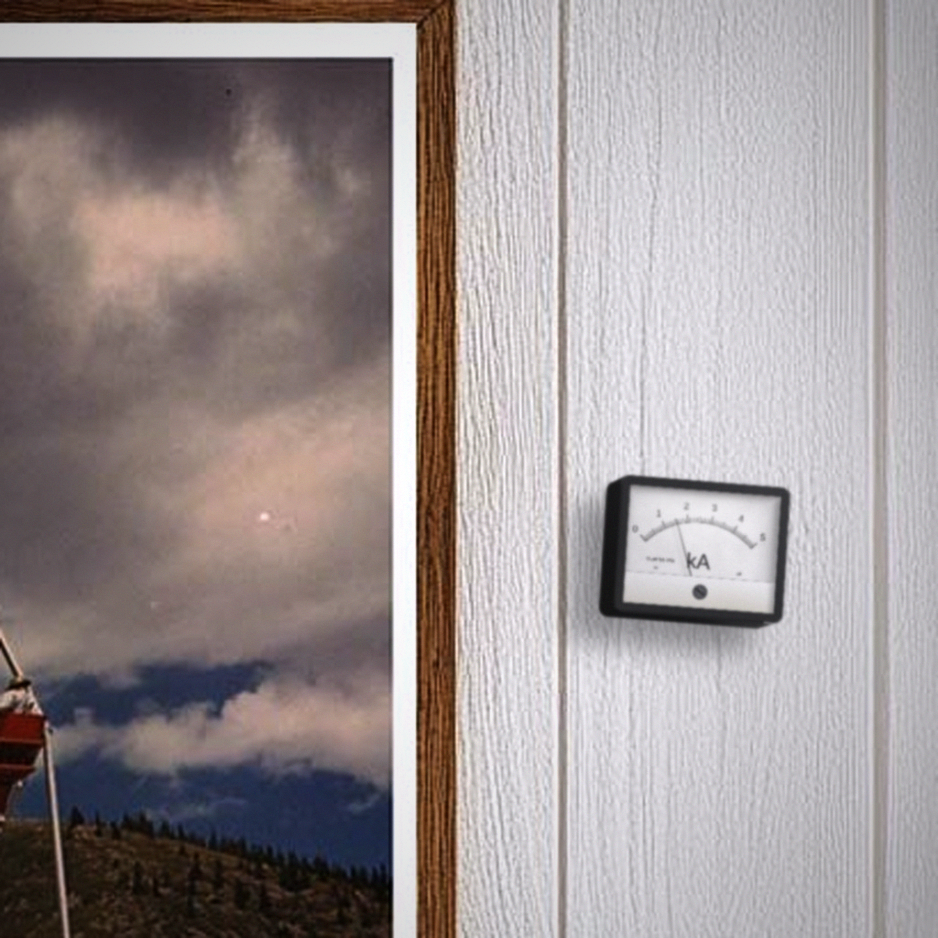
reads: value=1.5 unit=kA
